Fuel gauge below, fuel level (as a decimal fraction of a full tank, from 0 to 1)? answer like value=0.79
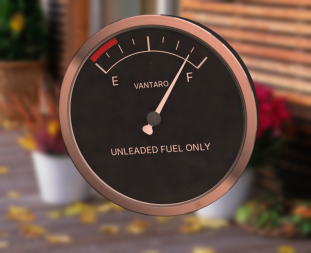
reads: value=0.875
